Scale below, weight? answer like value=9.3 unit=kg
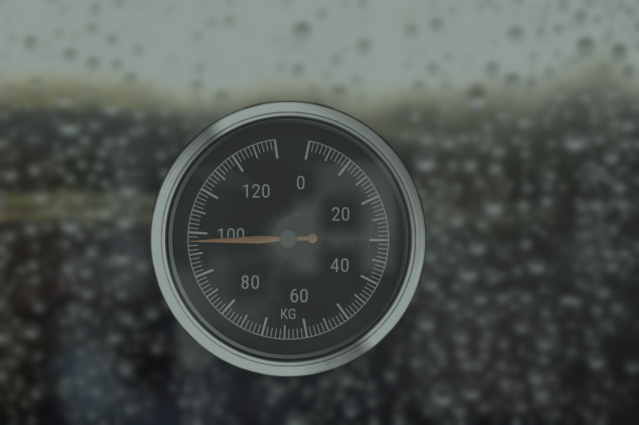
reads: value=98 unit=kg
